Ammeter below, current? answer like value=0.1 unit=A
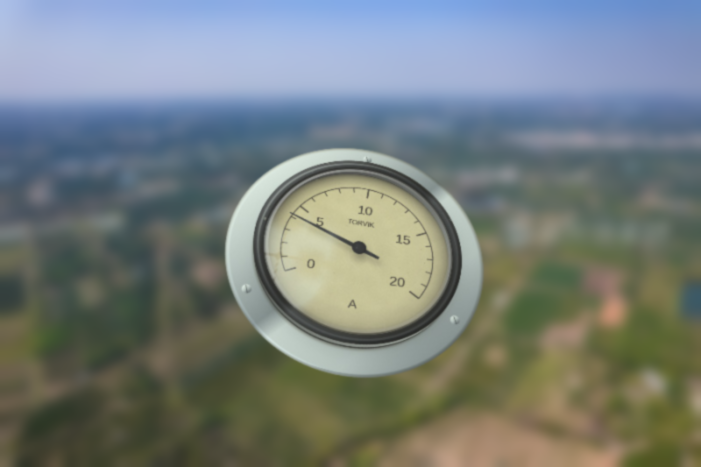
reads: value=4 unit=A
